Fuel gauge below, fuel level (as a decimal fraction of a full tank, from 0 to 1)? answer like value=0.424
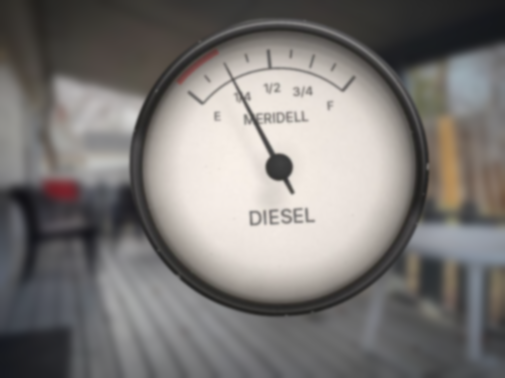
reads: value=0.25
